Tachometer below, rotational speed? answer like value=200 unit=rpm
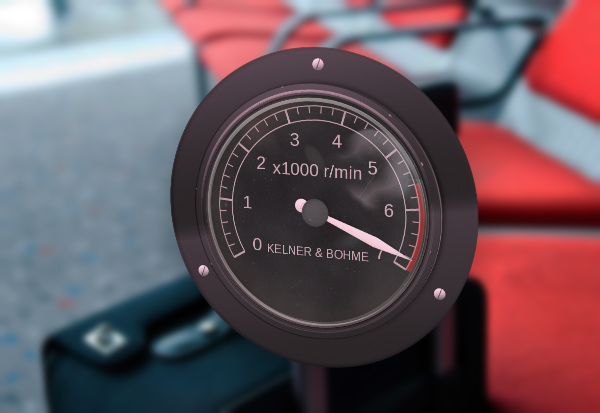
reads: value=6800 unit=rpm
